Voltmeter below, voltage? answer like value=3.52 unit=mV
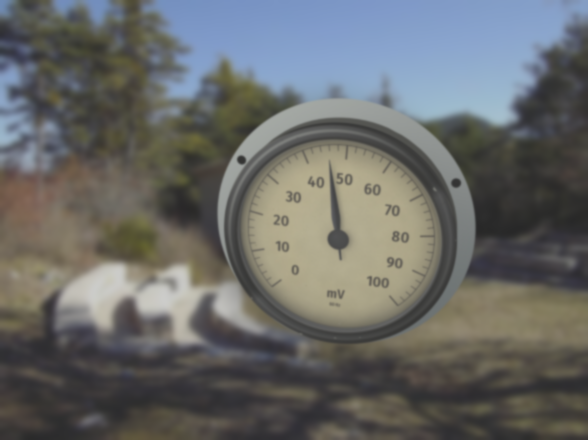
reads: value=46 unit=mV
